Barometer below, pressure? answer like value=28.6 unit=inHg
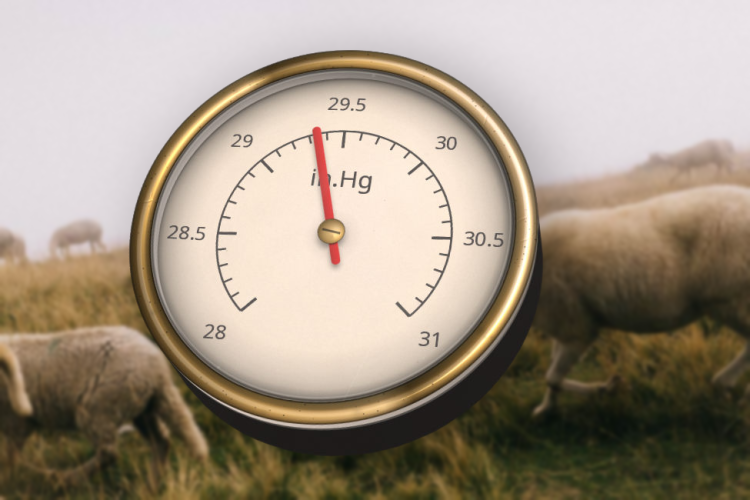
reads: value=29.35 unit=inHg
